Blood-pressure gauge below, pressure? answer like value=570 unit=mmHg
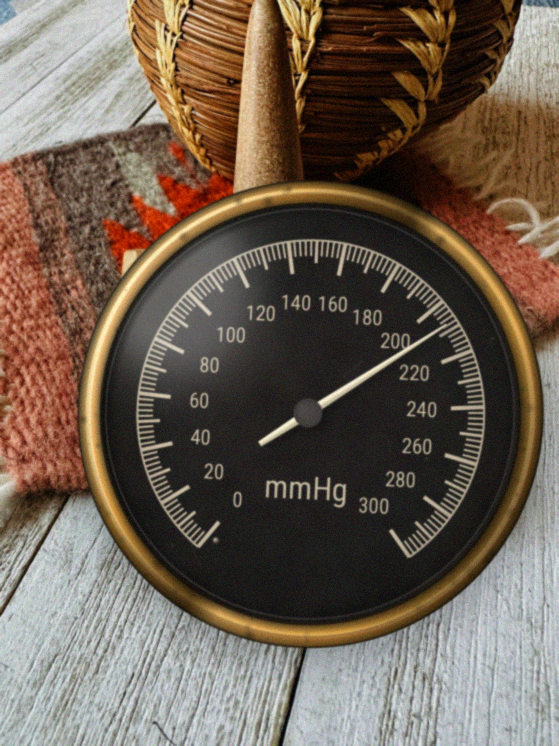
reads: value=208 unit=mmHg
